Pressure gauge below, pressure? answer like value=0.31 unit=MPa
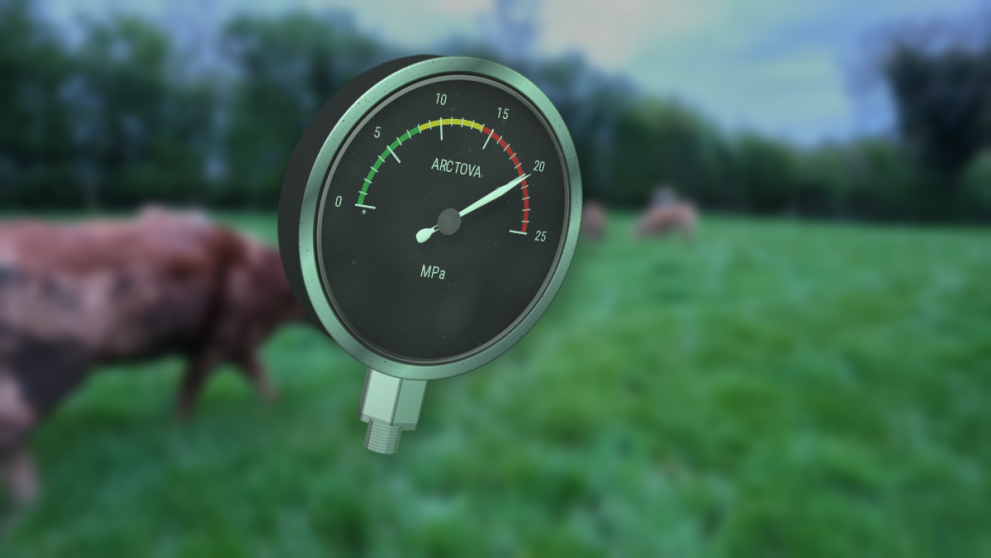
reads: value=20 unit=MPa
